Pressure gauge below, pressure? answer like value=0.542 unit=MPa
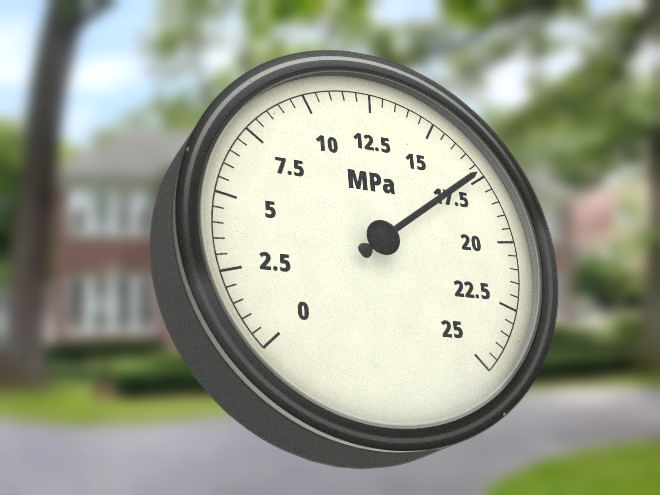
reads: value=17.25 unit=MPa
